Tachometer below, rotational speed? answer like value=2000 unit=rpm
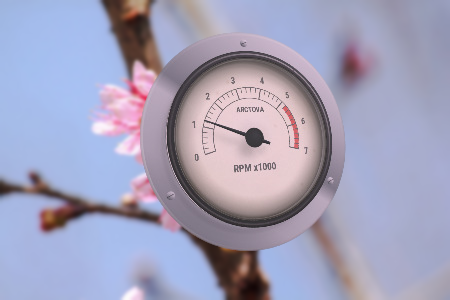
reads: value=1200 unit=rpm
